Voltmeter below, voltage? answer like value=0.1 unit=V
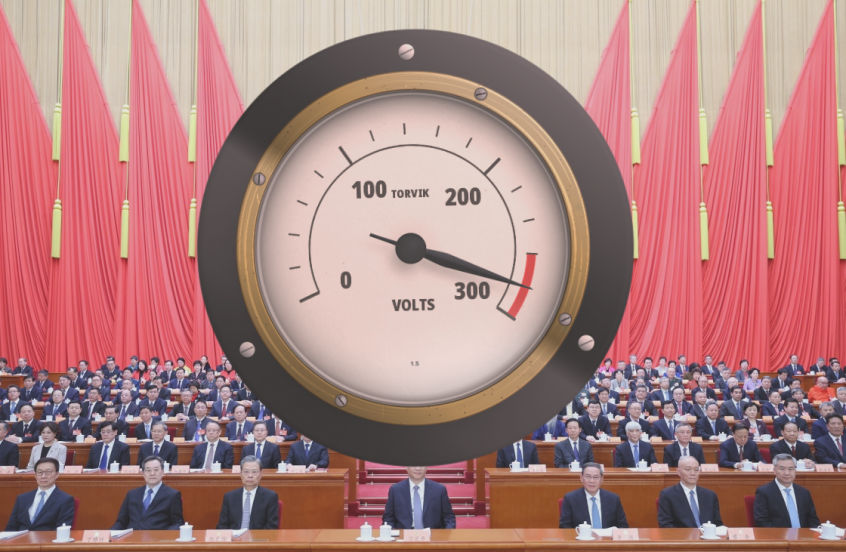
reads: value=280 unit=V
